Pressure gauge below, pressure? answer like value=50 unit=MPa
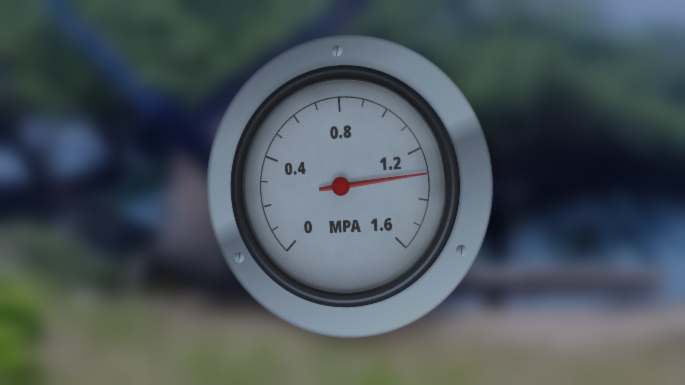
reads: value=1.3 unit=MPa
